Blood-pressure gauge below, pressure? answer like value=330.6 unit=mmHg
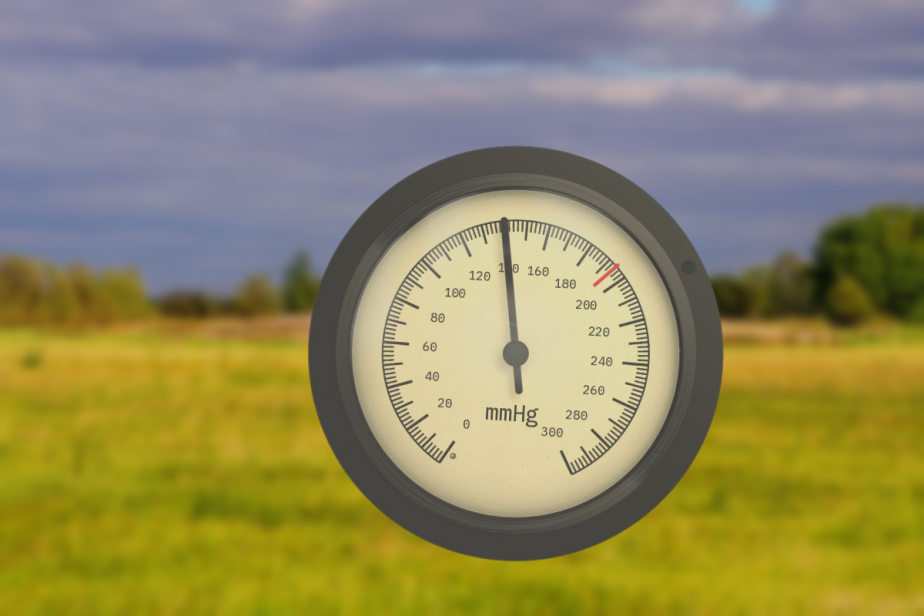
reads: value=140 unit=mmHg
